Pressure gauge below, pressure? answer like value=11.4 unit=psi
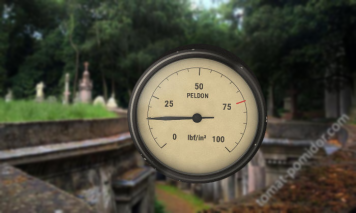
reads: value=15 unit=psi
